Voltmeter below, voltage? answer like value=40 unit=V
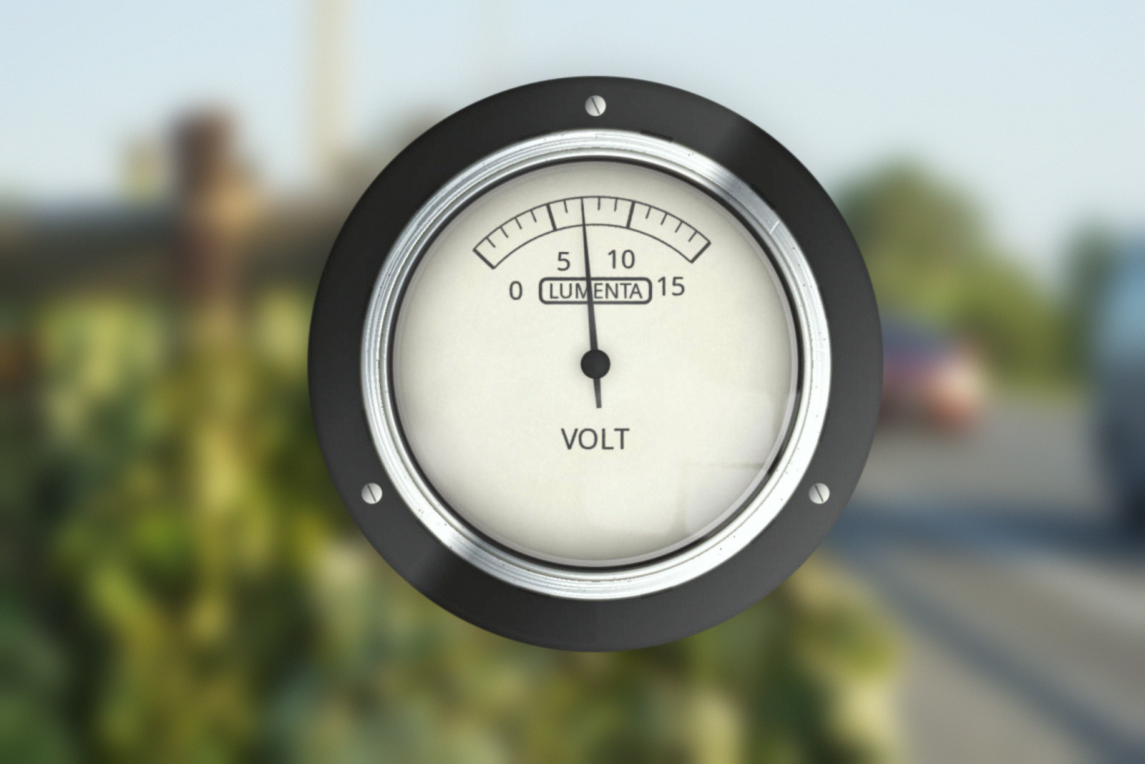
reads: value=7 unit=V
